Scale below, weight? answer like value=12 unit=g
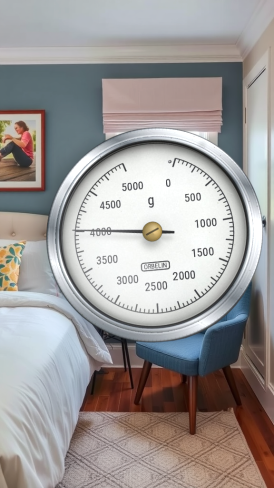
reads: value=4000 unit=g
